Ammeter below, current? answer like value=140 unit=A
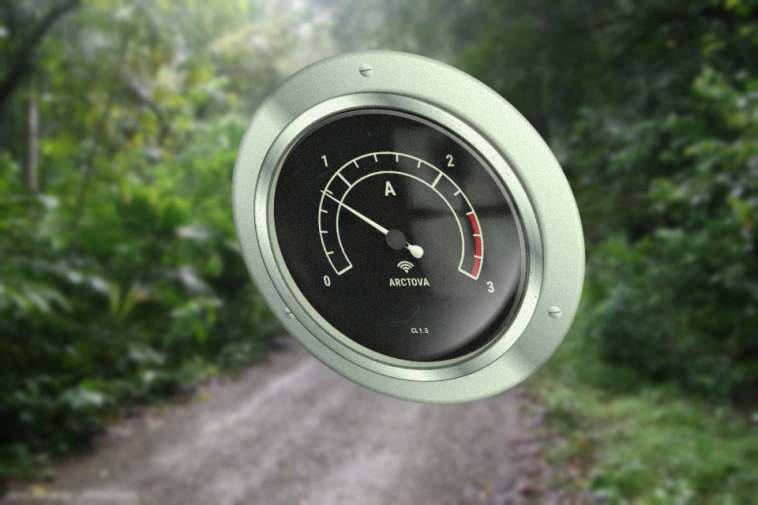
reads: value=0.8 unit=A
